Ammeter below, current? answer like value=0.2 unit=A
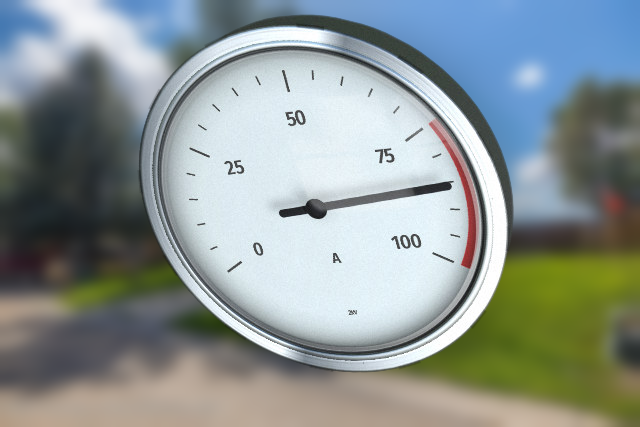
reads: value=85 unit=A
